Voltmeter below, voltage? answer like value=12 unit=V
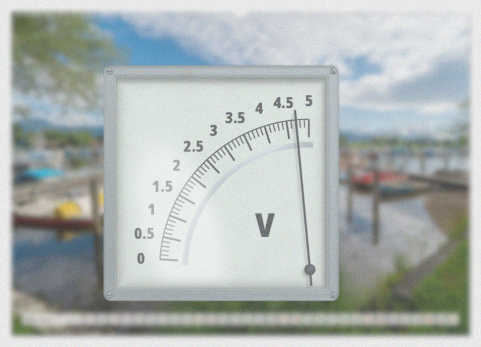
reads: value=4.7 unit=V
